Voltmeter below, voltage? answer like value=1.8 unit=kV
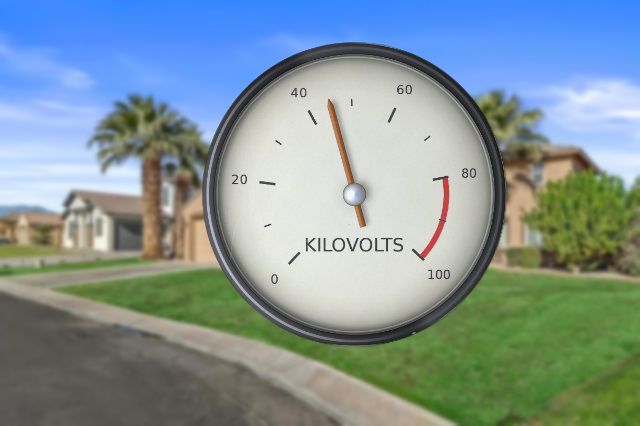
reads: value=45 unit=kV
